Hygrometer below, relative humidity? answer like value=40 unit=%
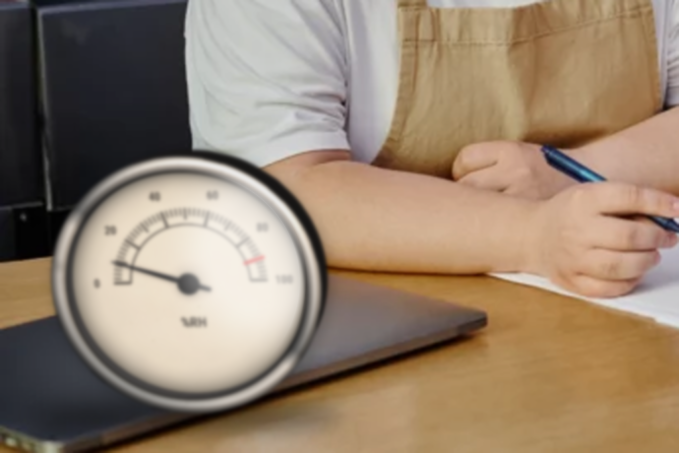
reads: value=10 unit=%
